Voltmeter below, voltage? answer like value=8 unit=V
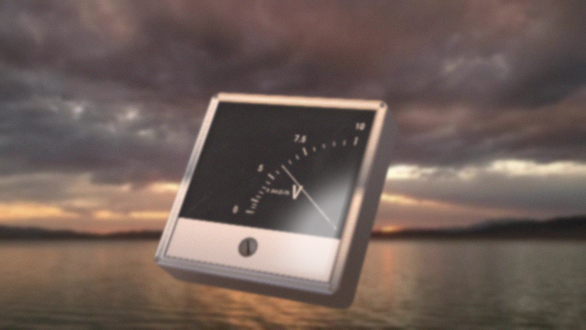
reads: value=6 unit=V
